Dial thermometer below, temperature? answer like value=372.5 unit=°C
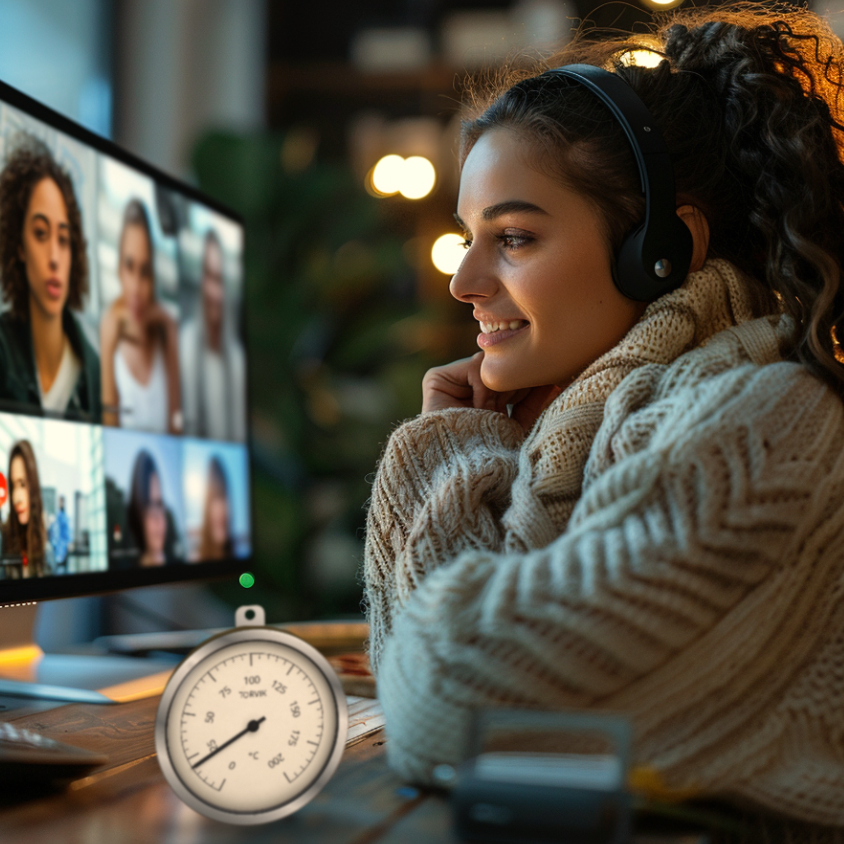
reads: value=20 unit=°C
